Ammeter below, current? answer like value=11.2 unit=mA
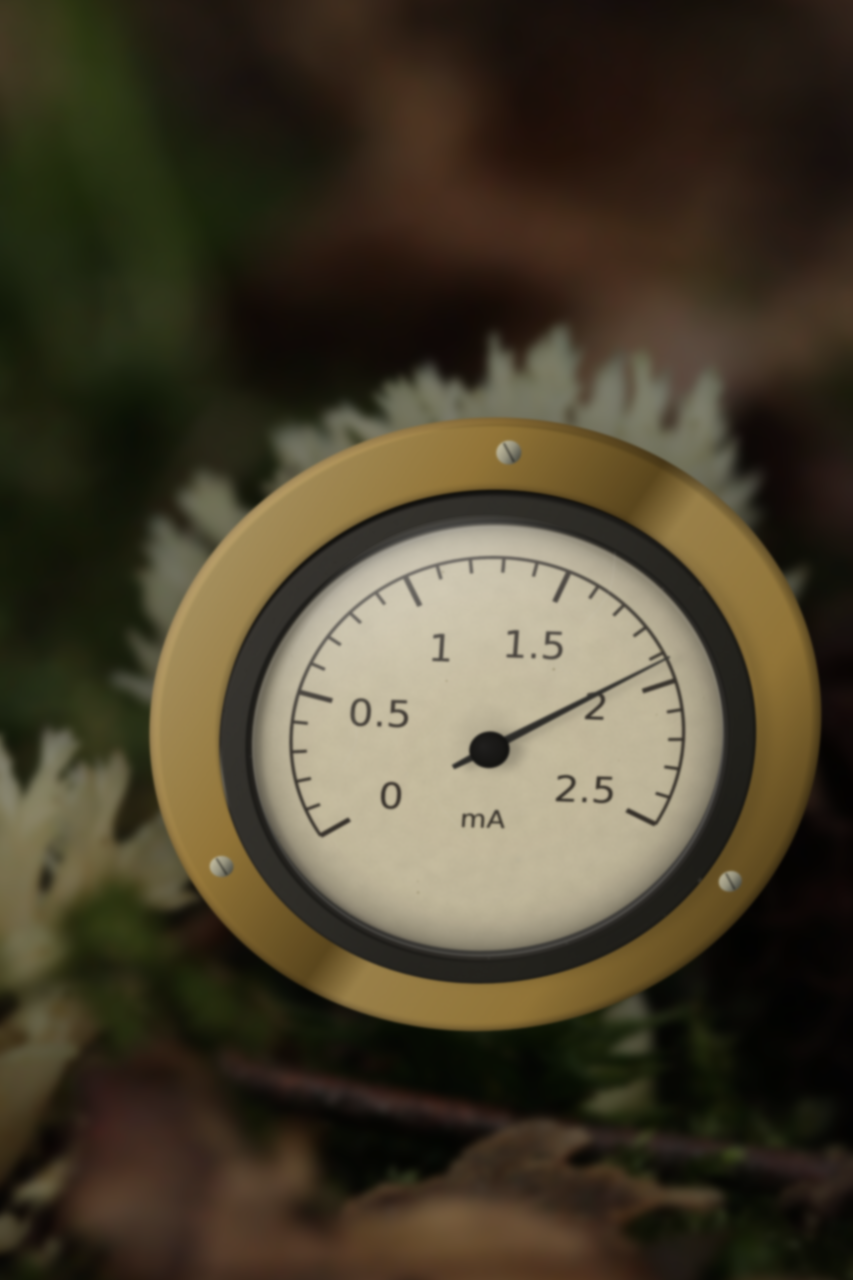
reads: value=1.9 unit=mA
